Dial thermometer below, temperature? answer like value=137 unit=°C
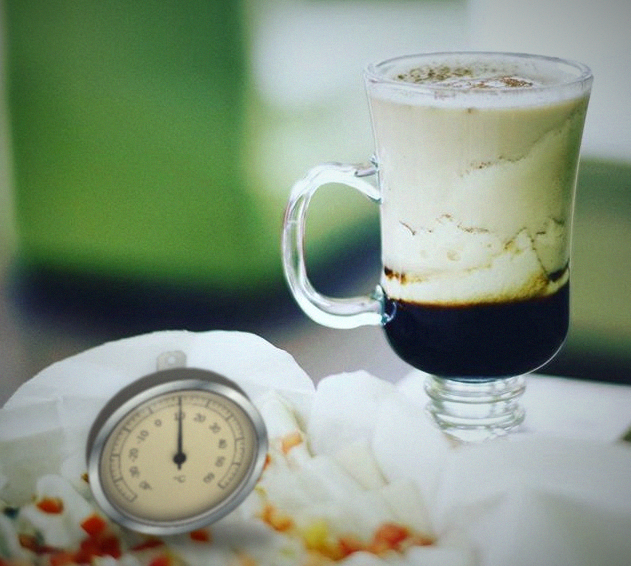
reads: value=10 unit=°C
